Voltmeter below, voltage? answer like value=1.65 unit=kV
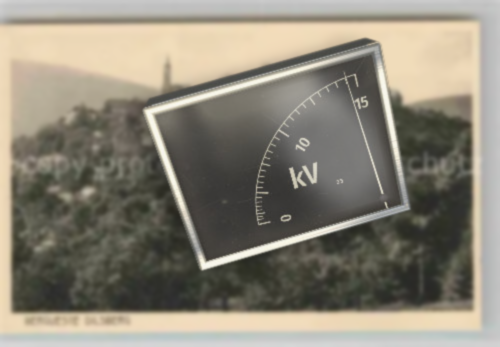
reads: value=14.5 unit=kV
